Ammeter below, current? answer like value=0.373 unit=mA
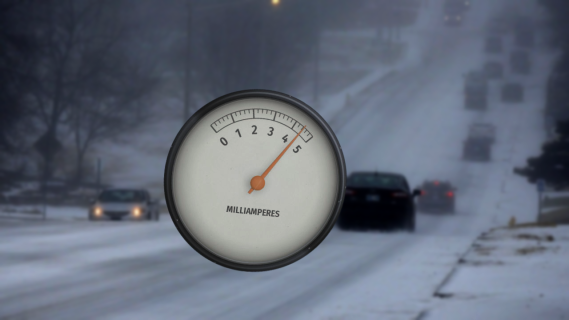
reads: value=4.4 unit=mA
